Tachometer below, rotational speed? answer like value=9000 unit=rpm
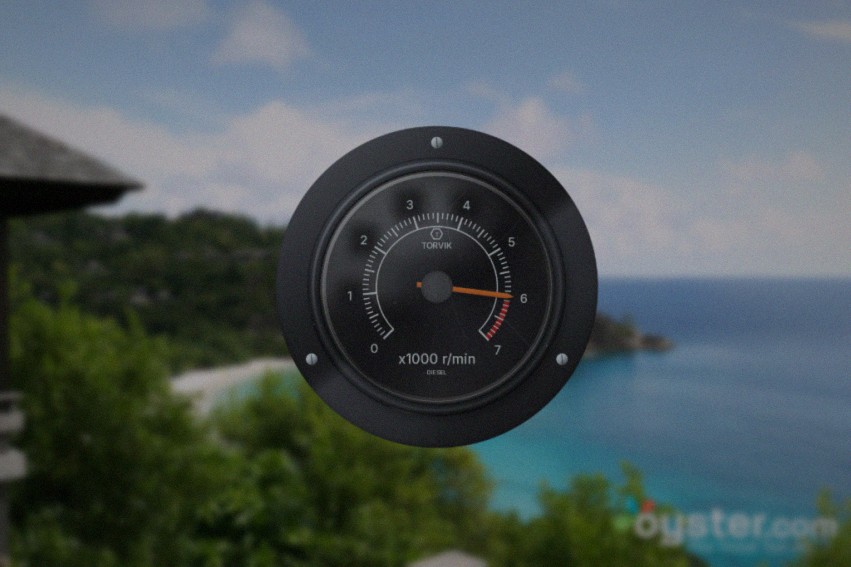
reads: value=6000 unit=rpm
